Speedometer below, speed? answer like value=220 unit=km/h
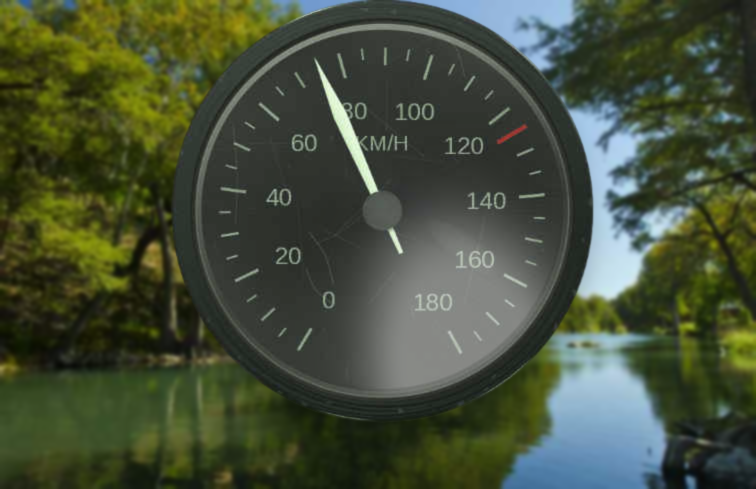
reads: value=75 unit=km/h
